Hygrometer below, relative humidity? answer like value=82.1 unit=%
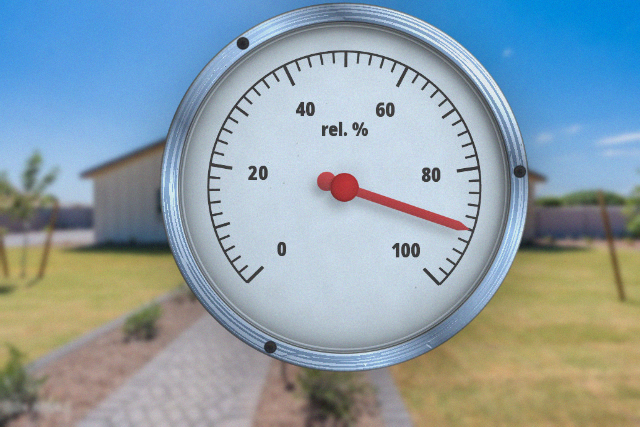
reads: value=90 unit=%
